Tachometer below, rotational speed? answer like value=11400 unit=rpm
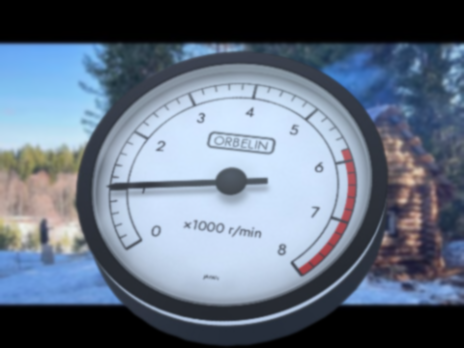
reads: value=1000 unit=rpm
